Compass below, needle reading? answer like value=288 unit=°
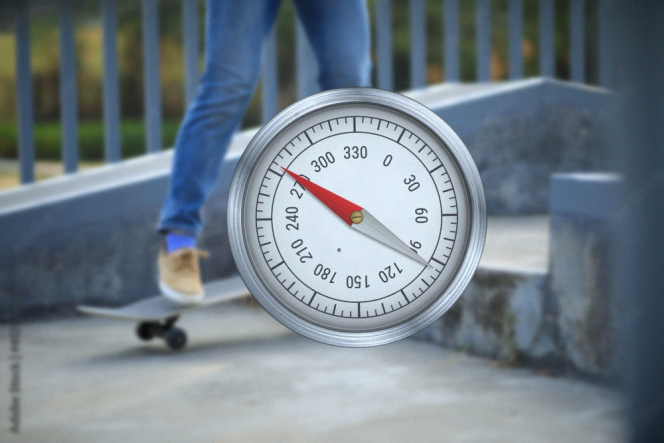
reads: value=275 unit=°
